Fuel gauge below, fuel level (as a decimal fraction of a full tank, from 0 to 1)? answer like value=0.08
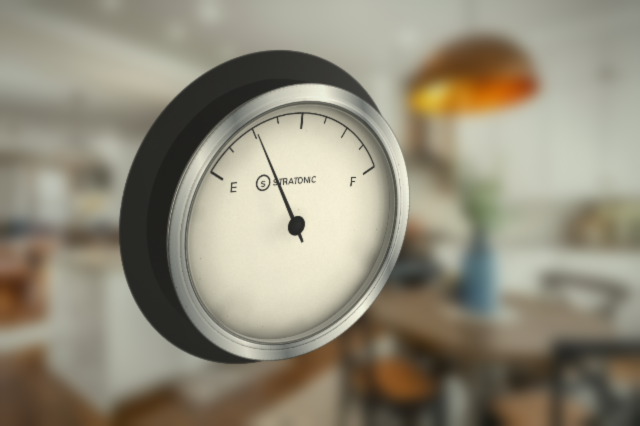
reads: value=0.25
